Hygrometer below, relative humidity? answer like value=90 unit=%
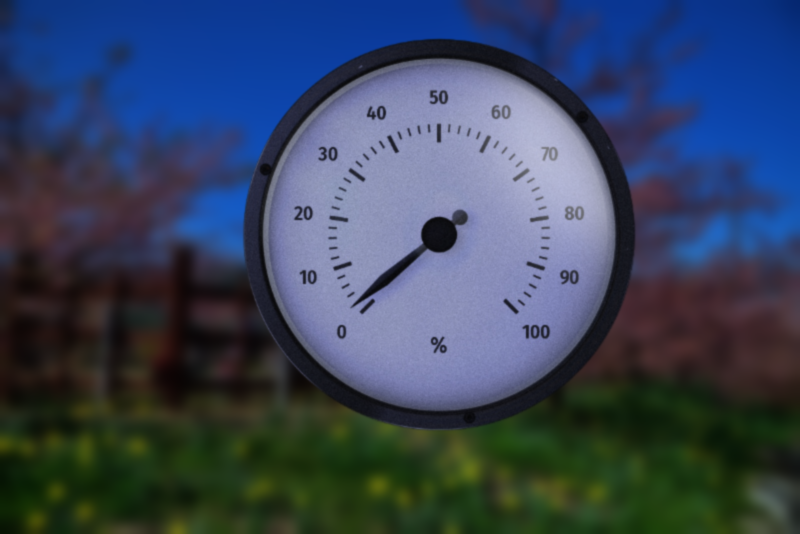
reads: value=2 unit=%
